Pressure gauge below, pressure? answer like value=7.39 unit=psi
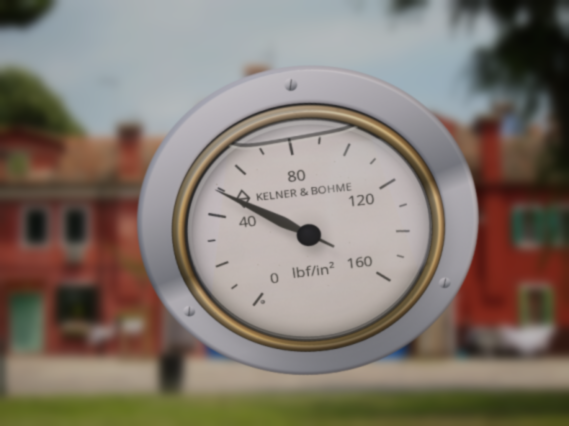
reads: value=50 unit=psi
